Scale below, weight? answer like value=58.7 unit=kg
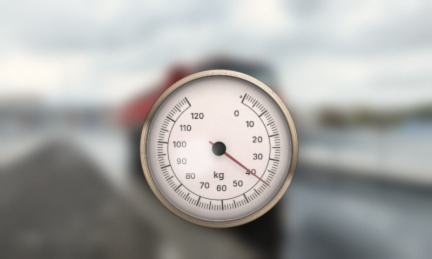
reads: value=40 unit=kg
